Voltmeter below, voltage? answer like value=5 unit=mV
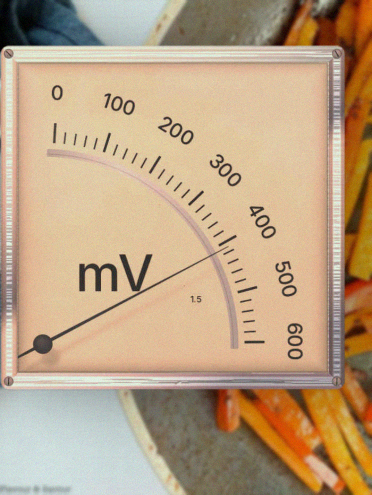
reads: value=410 unit=mV
